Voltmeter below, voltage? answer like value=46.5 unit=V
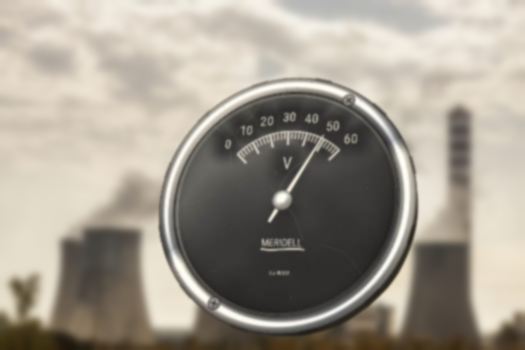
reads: value=50 unit=V
